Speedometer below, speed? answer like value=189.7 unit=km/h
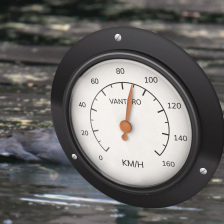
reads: value=90 unit=km/h
